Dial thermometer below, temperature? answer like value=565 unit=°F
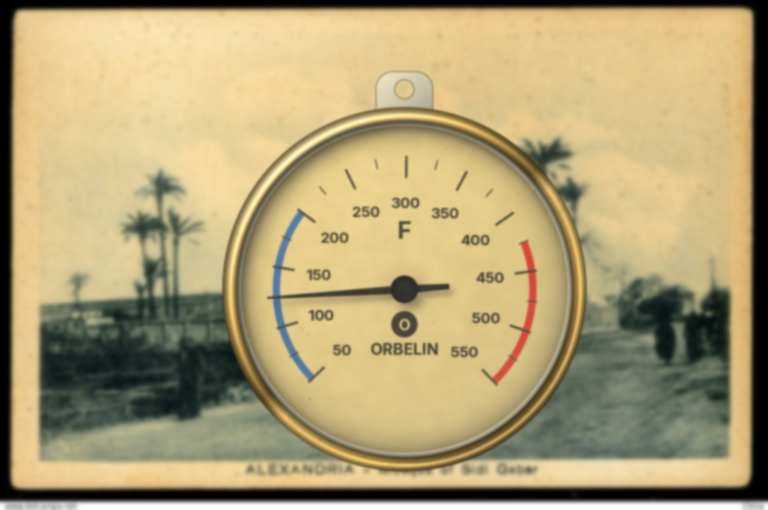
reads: value=125 unit=°F
